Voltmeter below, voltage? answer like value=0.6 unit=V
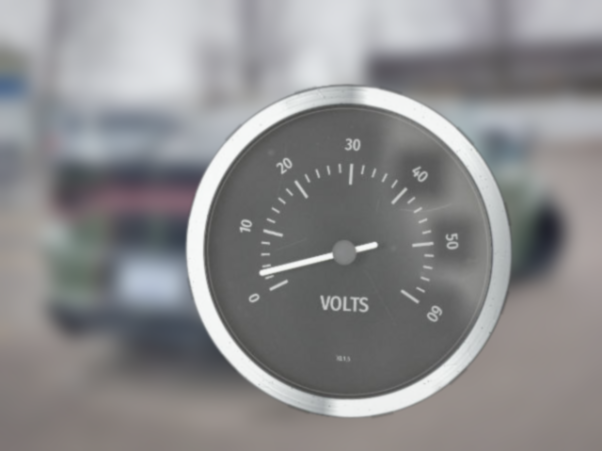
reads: value=3 unit=V
